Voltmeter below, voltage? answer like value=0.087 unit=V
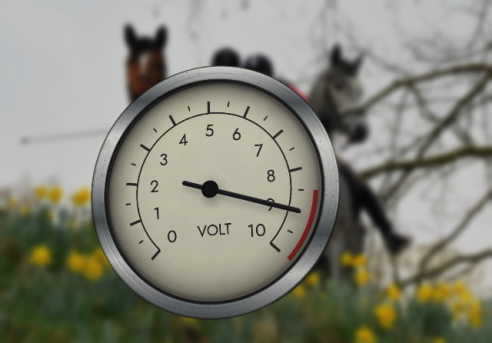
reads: value=9 unit=V
